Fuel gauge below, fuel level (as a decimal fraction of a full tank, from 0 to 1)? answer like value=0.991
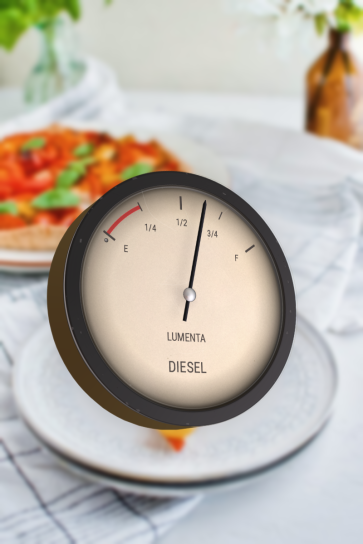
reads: value=0.625
